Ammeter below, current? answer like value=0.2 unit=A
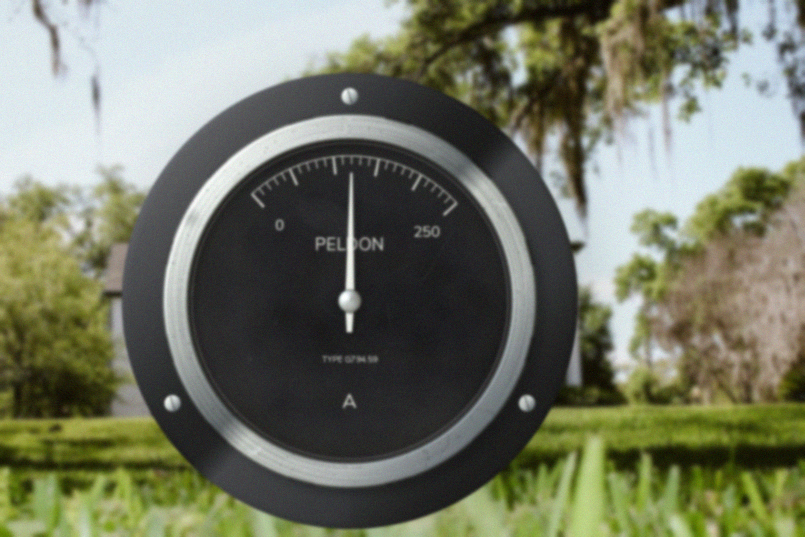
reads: value=120 unit=A
